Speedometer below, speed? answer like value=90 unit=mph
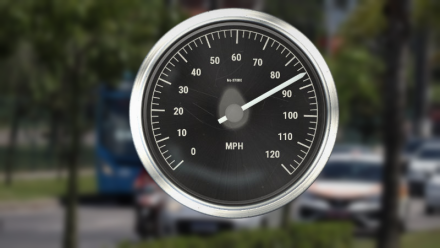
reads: value=86 unit=mph
